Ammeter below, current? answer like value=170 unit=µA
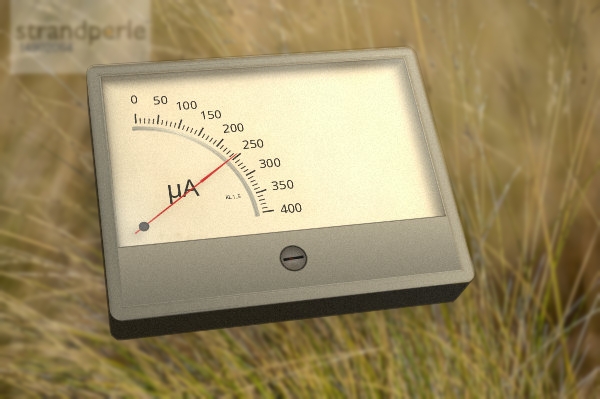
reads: value=250 unit=µA
